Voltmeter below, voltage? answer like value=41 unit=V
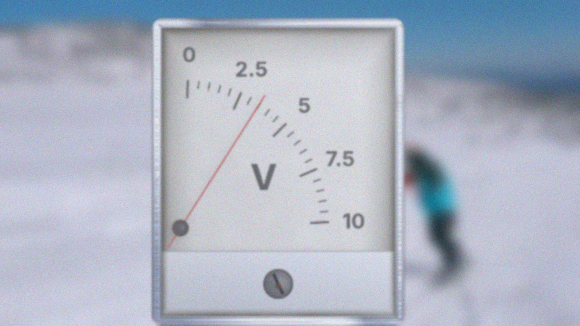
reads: value=3.5 unit=V
